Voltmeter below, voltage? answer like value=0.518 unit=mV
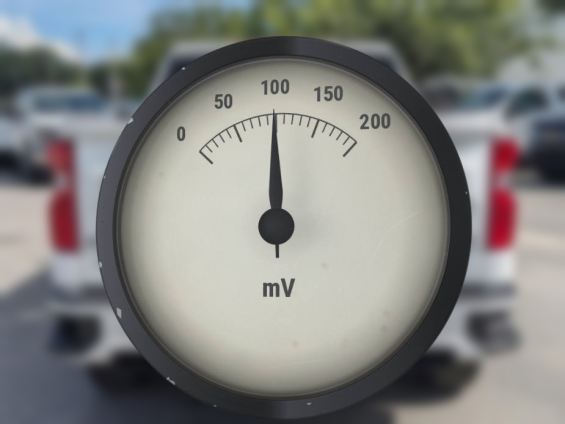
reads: value=100 unit=mV
